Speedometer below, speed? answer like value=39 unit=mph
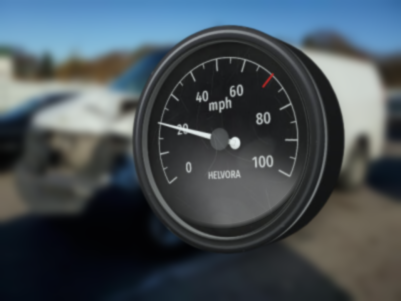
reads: value=20 unit=mph
